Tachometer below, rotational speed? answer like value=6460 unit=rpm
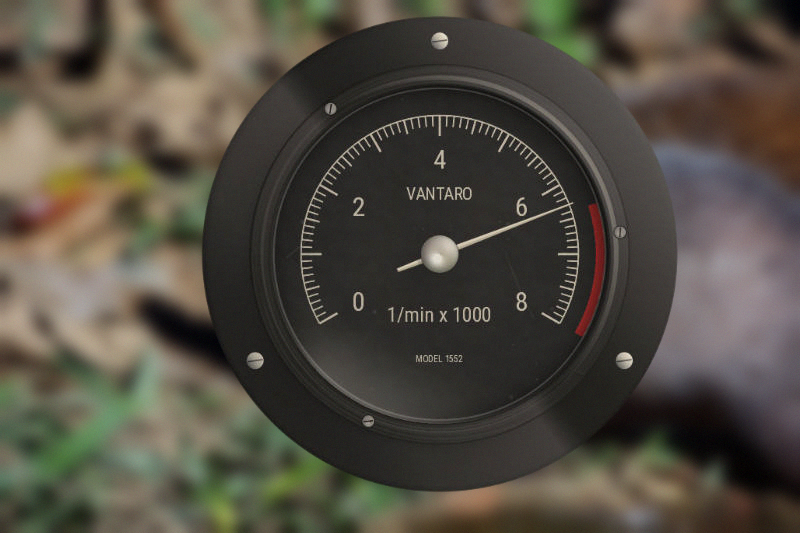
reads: value=6300 unit=rpm
